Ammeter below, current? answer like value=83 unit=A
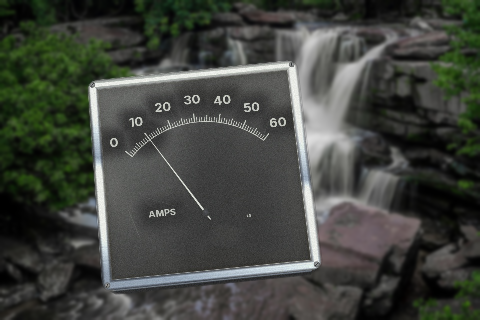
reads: value=10 unit=A
